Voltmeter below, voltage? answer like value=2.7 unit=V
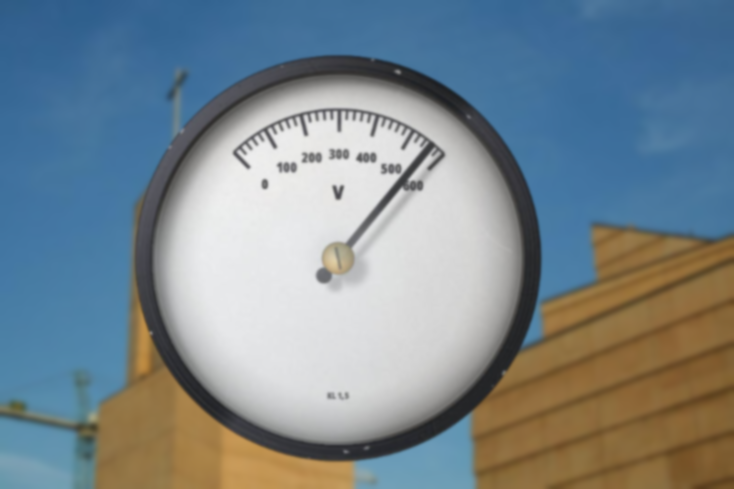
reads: value=560 unit=V
